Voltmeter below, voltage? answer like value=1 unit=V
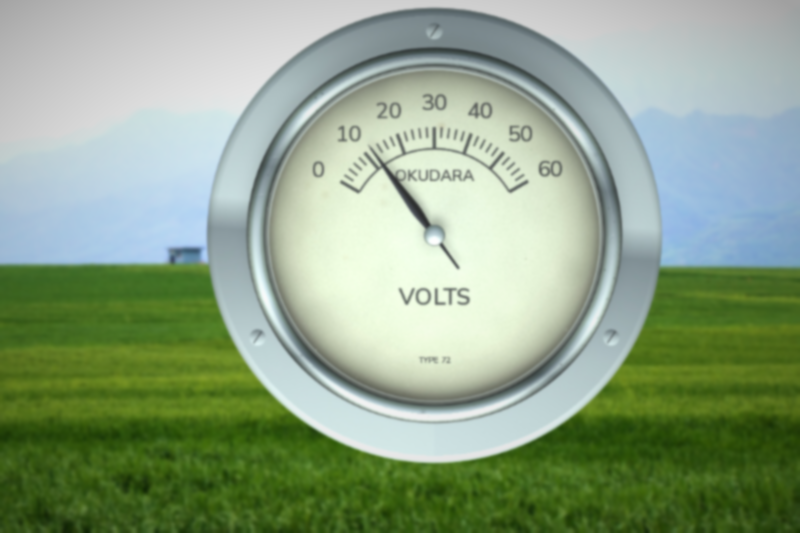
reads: value=12 unit=V
